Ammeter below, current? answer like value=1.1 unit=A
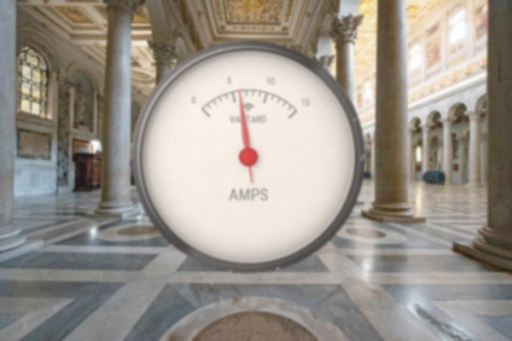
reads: value=6 unit=A
